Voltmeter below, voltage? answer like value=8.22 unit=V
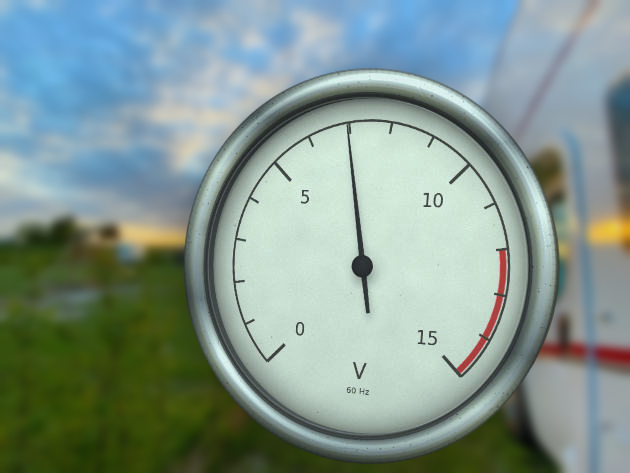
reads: value=7 unit=V
